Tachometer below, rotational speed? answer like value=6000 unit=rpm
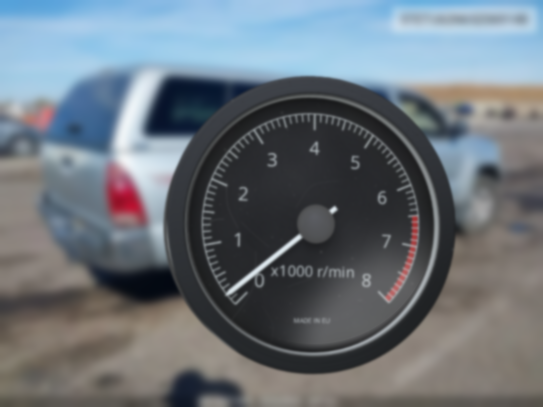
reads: value=200 unit=rpm
